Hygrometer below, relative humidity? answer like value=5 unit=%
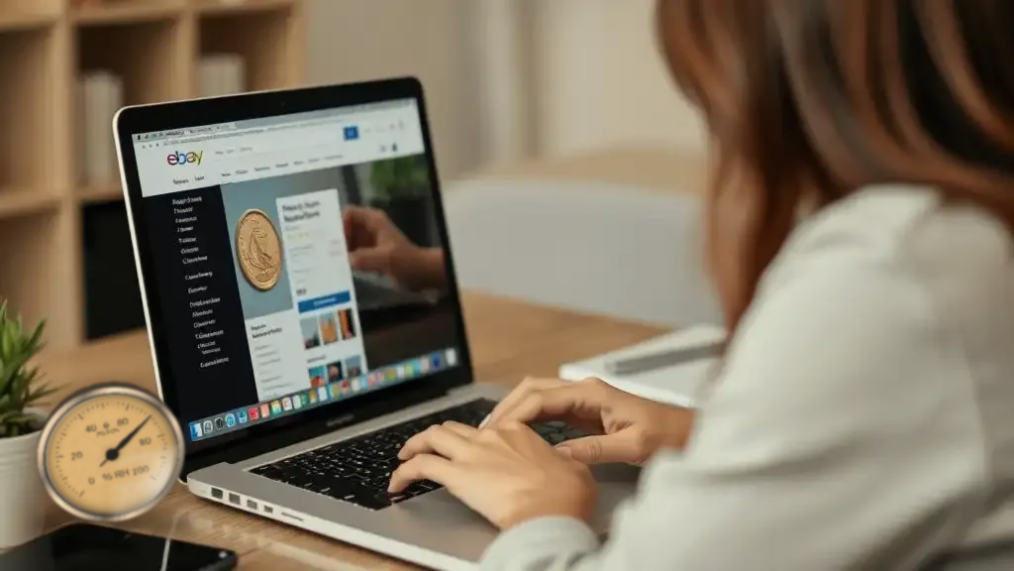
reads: value=70 unit=%
